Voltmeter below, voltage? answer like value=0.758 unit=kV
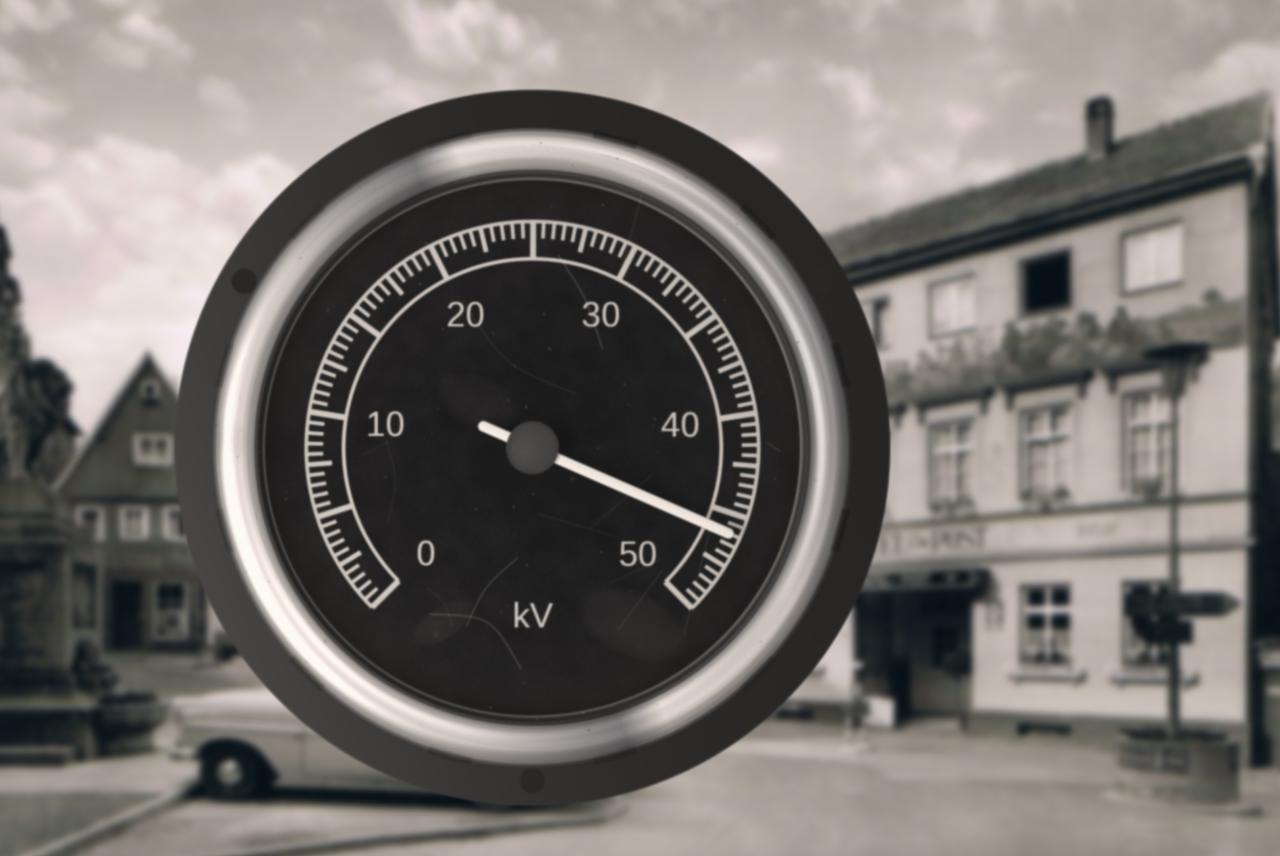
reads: value=46 unit=kV
